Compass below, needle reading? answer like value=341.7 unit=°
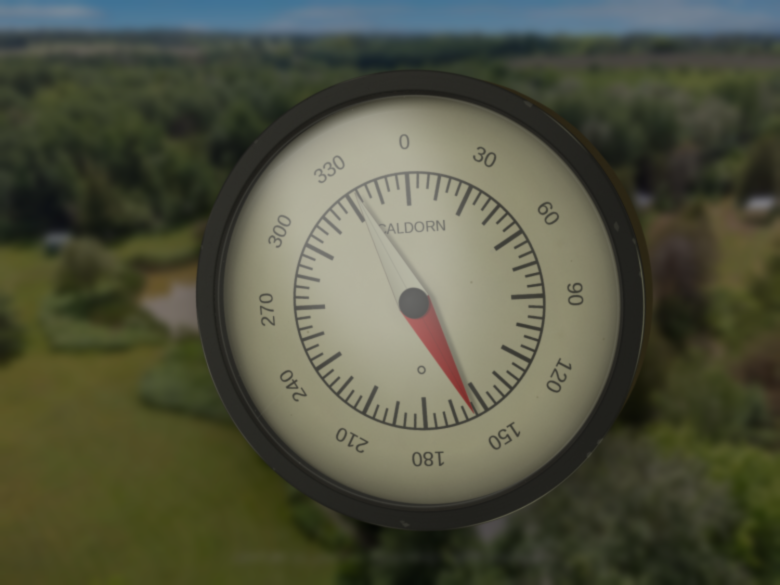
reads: value=155 unit=°
